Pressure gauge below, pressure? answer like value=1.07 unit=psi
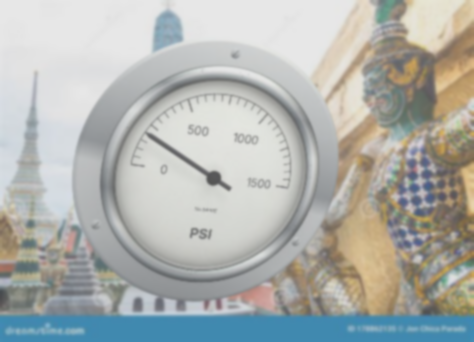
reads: value=200 unit=psi
